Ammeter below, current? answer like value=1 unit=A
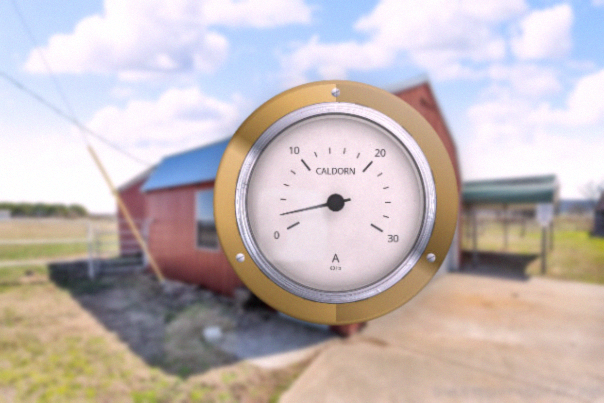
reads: value=2 unit=A
